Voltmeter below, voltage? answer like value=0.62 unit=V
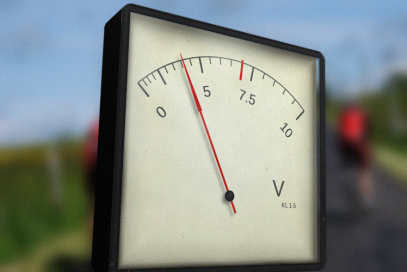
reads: value=4 unit=V
